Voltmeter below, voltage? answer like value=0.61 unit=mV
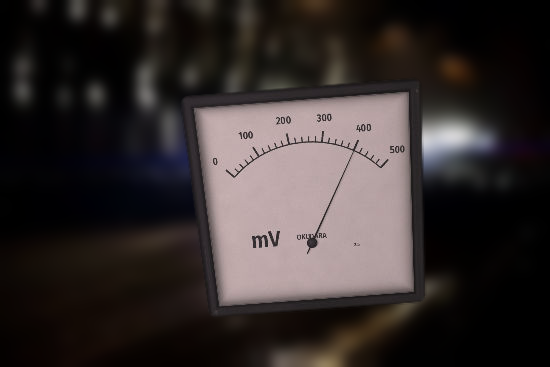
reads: value=400 unit=mV
